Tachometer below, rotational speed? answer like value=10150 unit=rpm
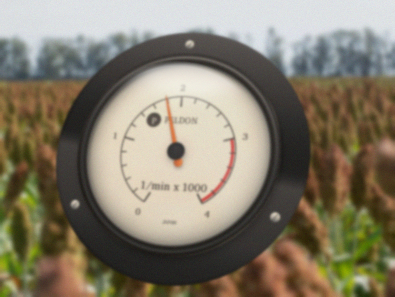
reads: value=1800 unit=rpm
